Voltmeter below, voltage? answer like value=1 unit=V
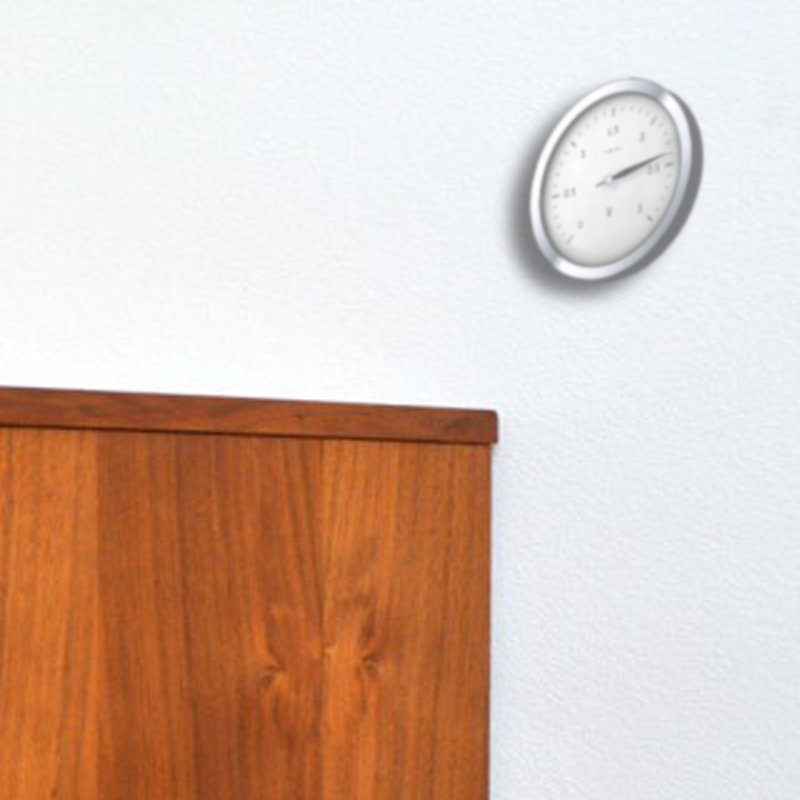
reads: value=2.4 unit=V
